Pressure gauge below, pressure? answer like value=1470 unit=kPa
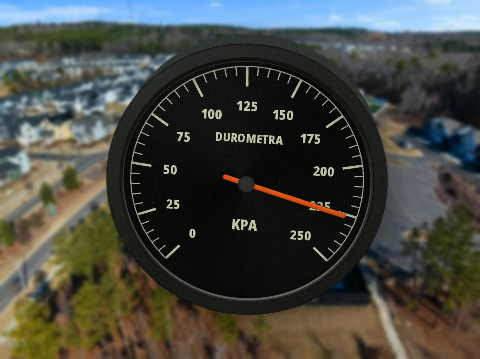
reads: value=225 unit=kPa
